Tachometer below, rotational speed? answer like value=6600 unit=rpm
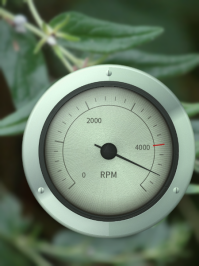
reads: value=4600 unit=rpm
